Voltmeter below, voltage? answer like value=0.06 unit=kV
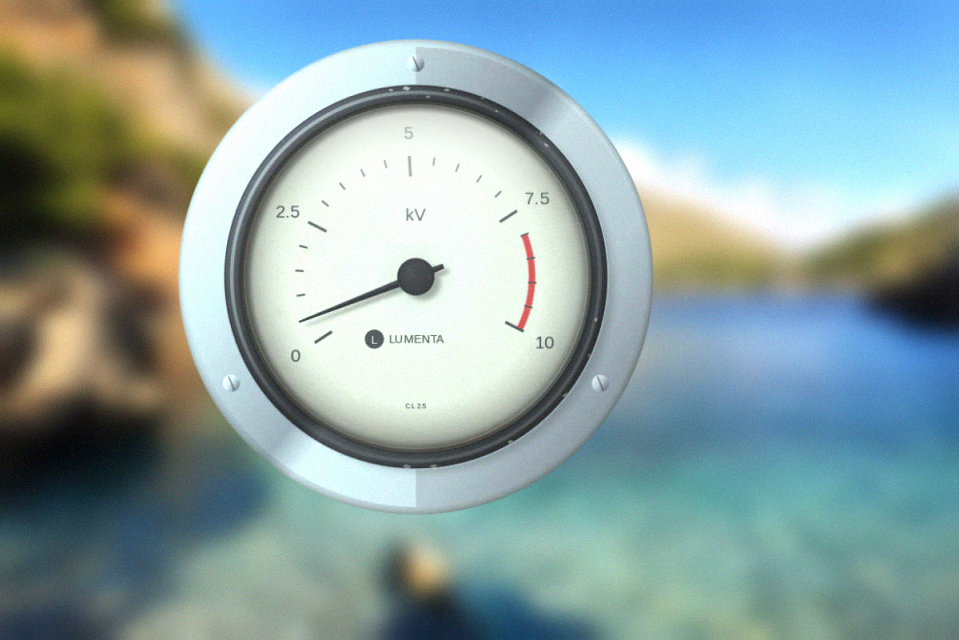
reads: value=0.5 unit=kV
